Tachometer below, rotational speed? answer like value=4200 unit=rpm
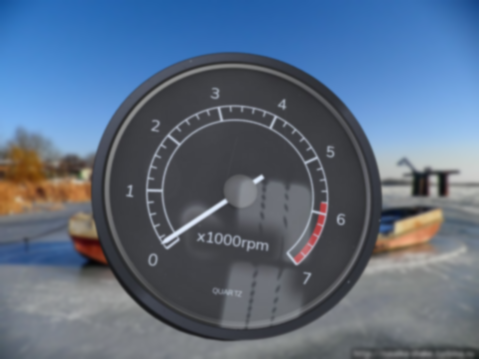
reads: value=100 unit=rpm
